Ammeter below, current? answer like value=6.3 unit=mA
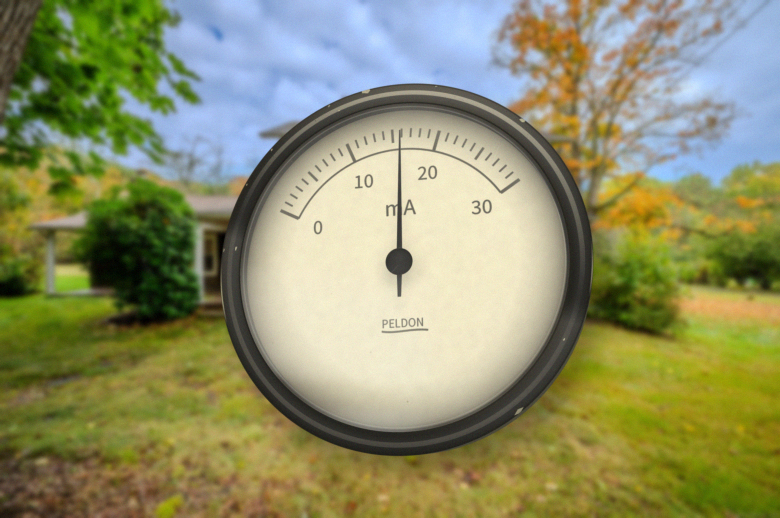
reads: value=16 unit=mA
